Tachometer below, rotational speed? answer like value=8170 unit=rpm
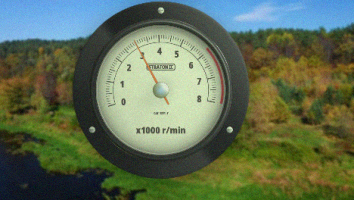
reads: value=3000 unit=rpm
